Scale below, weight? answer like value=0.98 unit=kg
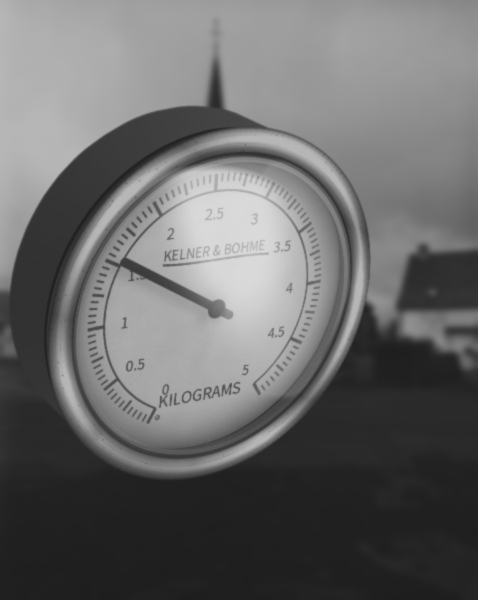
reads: value=1.55 unit=kg
